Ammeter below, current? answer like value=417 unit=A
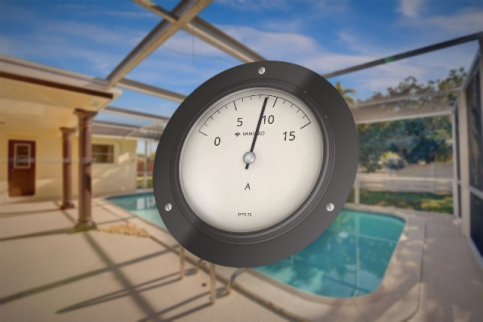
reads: value=9 unit=A
